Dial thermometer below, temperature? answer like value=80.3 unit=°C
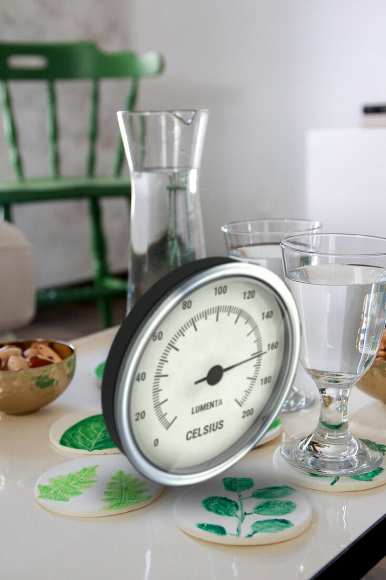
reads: value=160 unit=°C
